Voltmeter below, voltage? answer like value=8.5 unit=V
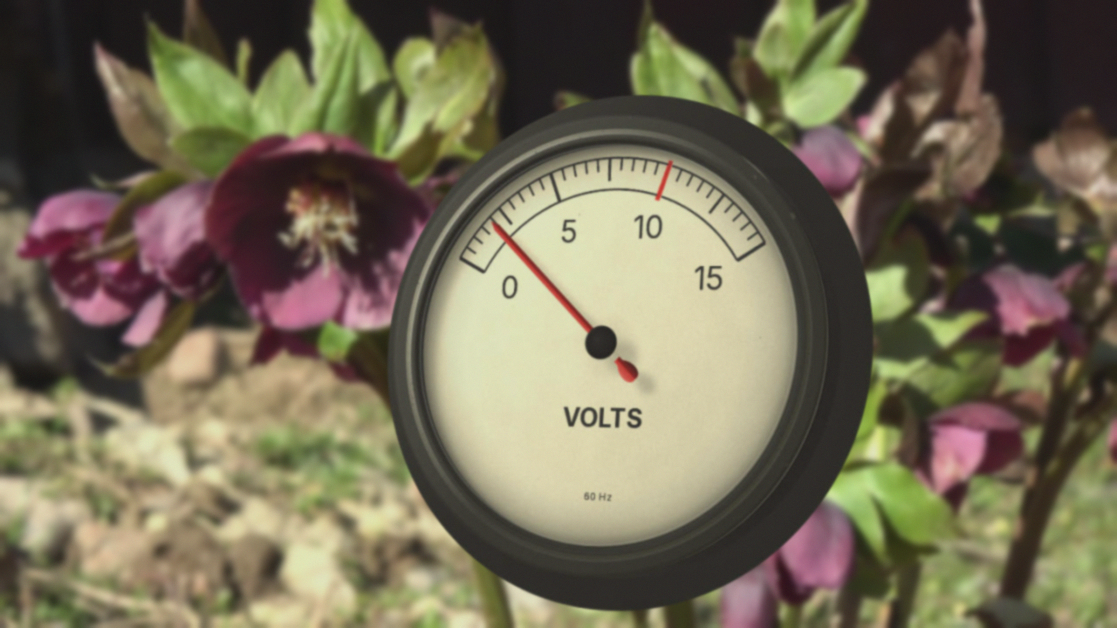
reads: value=2 unit=V
